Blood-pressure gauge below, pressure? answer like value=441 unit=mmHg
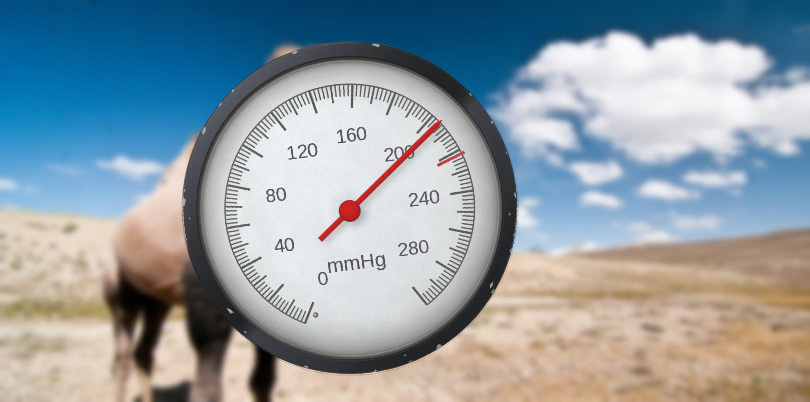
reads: value=204 unit=mmHg
